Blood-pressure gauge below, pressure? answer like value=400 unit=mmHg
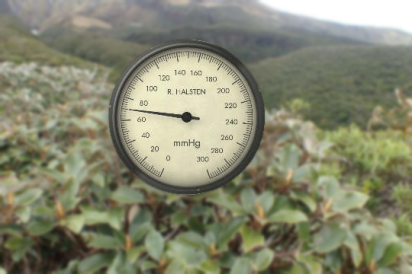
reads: value=70 unit=mmHg
